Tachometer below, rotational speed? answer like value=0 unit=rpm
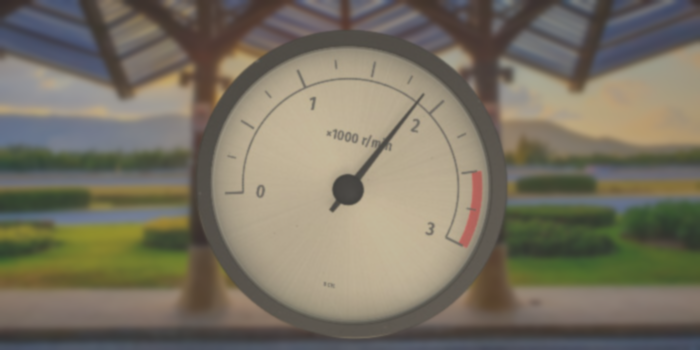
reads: value=1875 unit=rpm
